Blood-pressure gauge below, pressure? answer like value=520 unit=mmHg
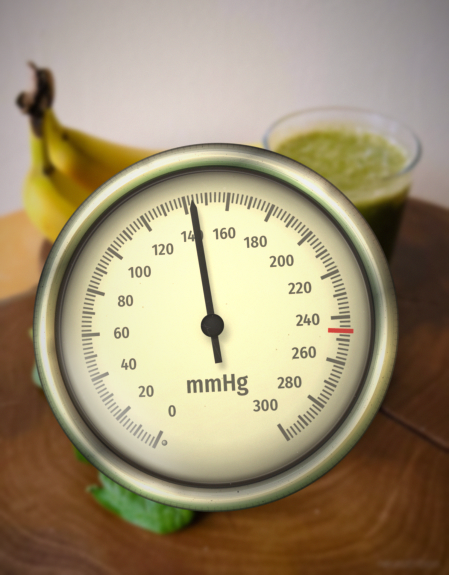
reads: value=144 unit=mmHg
